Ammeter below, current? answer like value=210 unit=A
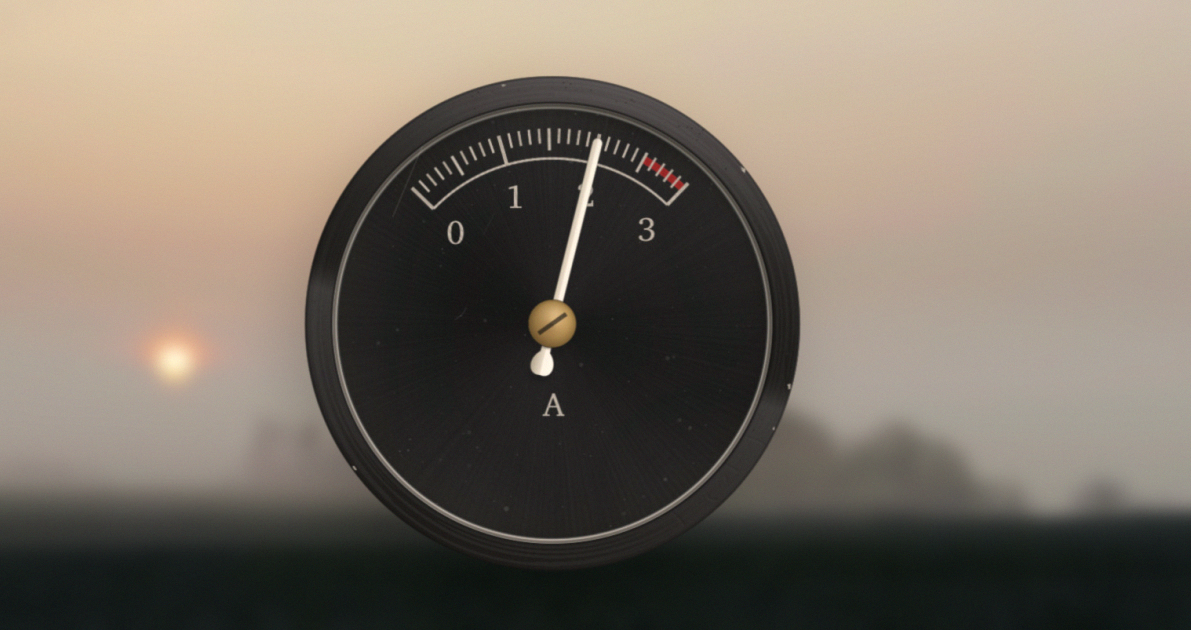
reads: value=2 unit=A
